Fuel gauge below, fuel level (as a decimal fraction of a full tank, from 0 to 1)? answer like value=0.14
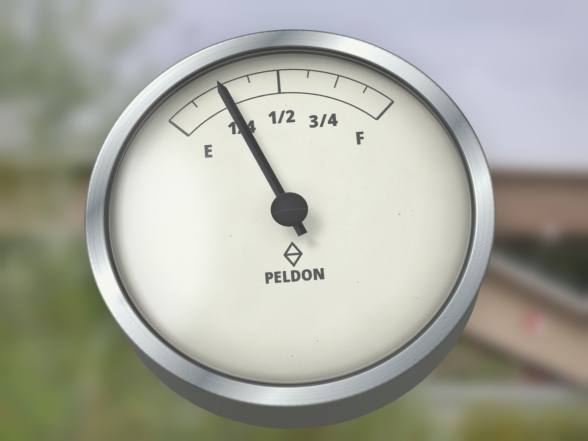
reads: value=0.25
